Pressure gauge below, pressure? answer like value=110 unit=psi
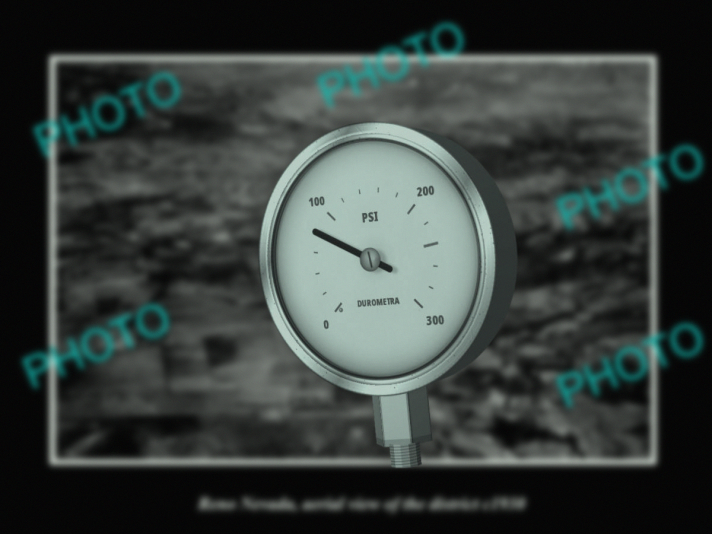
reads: value=80 unit=psi
